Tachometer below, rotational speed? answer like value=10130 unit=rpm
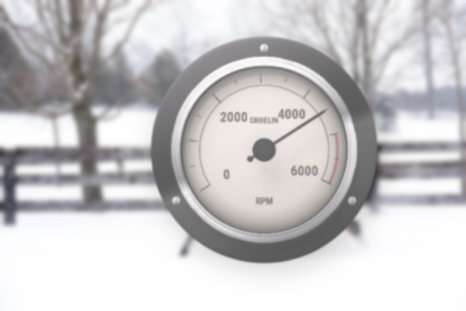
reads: value=4500 unit=rpm
